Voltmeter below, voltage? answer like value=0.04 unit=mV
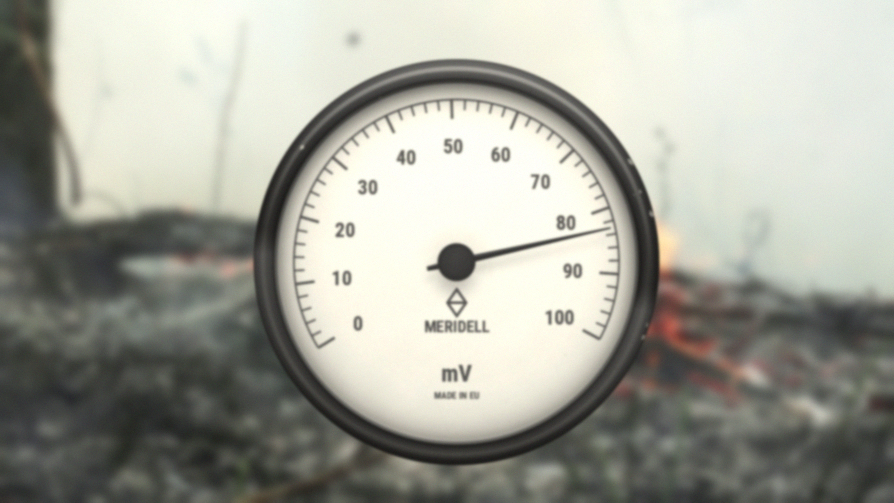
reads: value=83 unit=mV
